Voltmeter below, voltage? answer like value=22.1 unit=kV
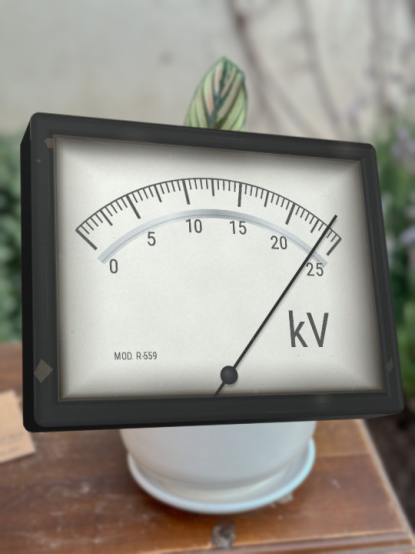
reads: value=23.5 unit=kV
